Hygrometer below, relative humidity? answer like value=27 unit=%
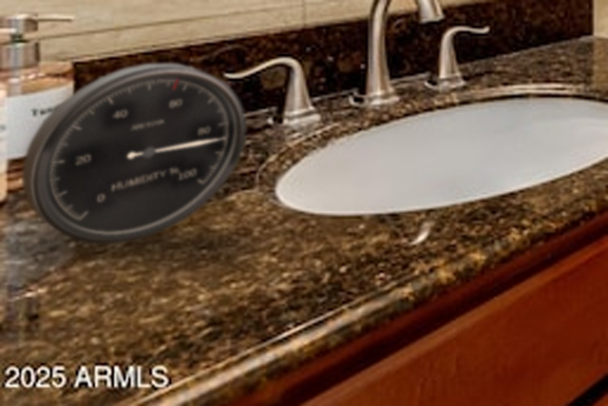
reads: value=85 unit=%
